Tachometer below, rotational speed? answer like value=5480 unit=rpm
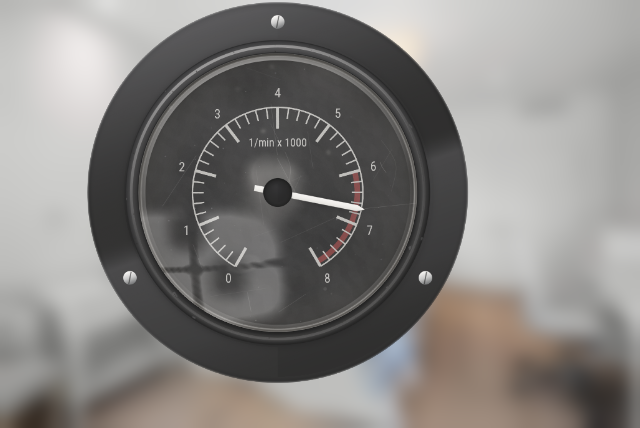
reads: value=6700 unit=rpm
